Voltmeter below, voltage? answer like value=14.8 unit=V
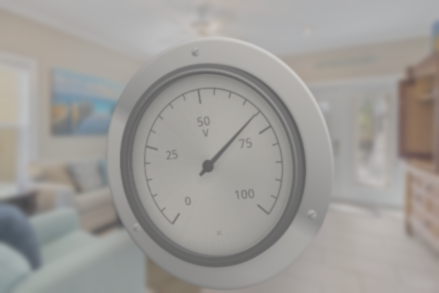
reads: value=70 unit=V
